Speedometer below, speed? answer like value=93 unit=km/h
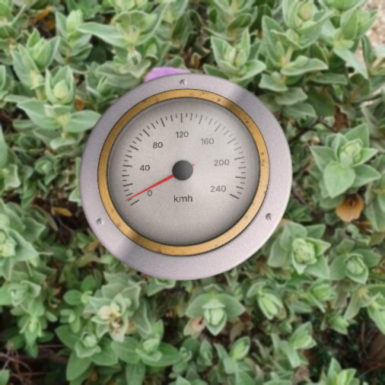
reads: value=5 unit=km/h
